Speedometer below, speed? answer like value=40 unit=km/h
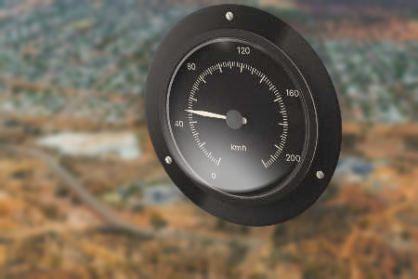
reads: value=50 unit=km/h
